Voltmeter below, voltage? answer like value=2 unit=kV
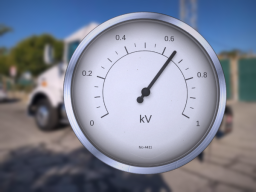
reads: value=0.65 unit=kV
